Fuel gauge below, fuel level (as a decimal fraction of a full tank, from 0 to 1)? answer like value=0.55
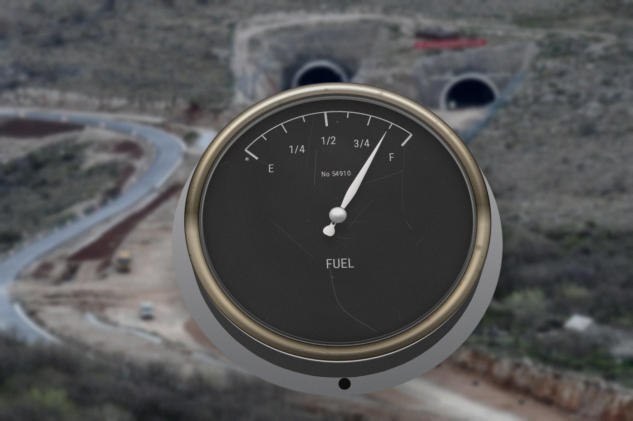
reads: value=0.875
